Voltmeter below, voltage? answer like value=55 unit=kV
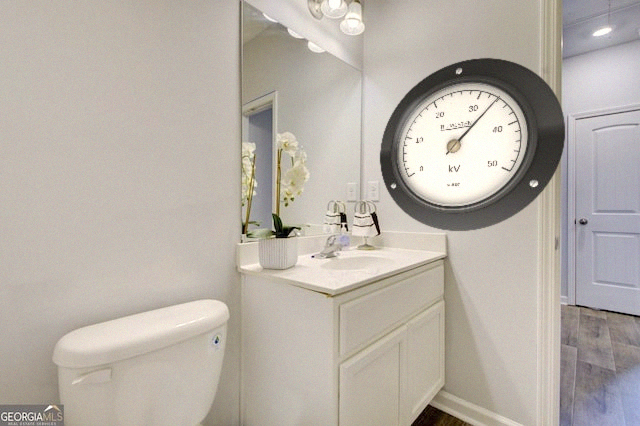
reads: value=34 unit=kV
